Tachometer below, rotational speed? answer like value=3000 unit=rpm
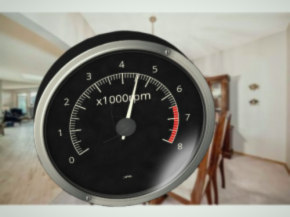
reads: value=4500 unit=rpm
